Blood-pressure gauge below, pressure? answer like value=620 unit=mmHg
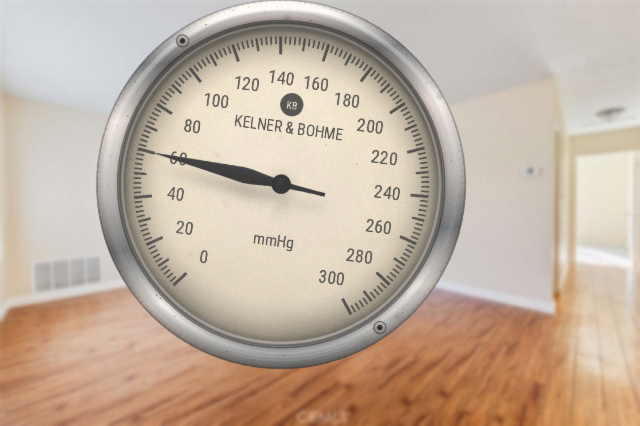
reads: value=60 unit=mmHg
